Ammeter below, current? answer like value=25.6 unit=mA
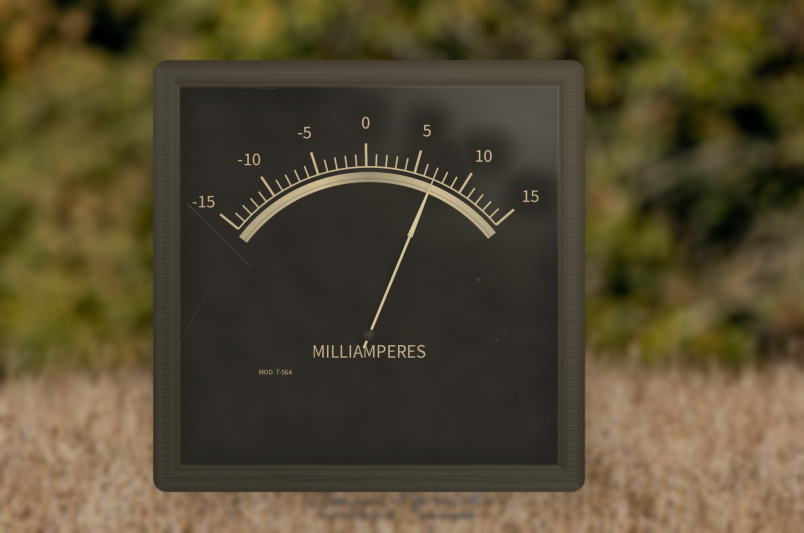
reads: value=7 unit=mA
